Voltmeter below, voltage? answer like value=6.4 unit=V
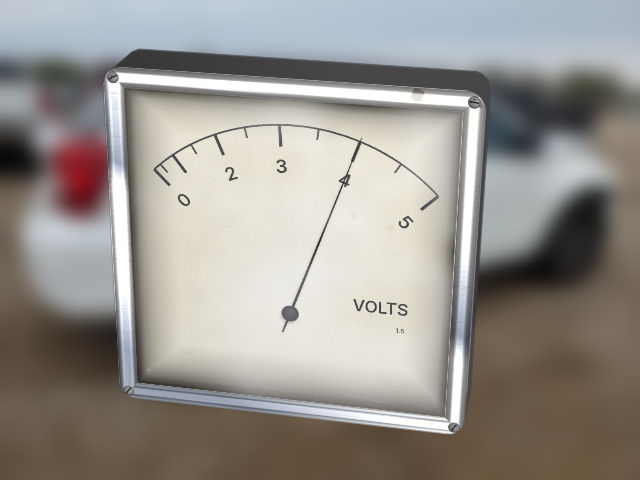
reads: value=4 unit=V
